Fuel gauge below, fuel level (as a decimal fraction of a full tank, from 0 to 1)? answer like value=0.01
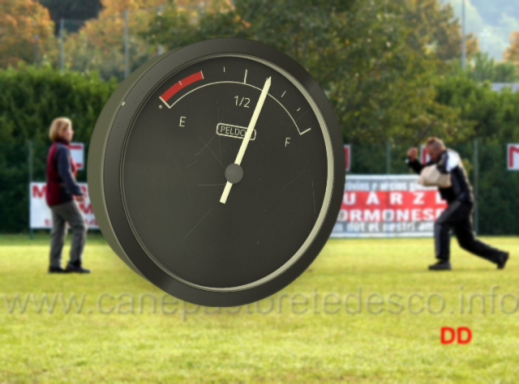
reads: value=0.625
